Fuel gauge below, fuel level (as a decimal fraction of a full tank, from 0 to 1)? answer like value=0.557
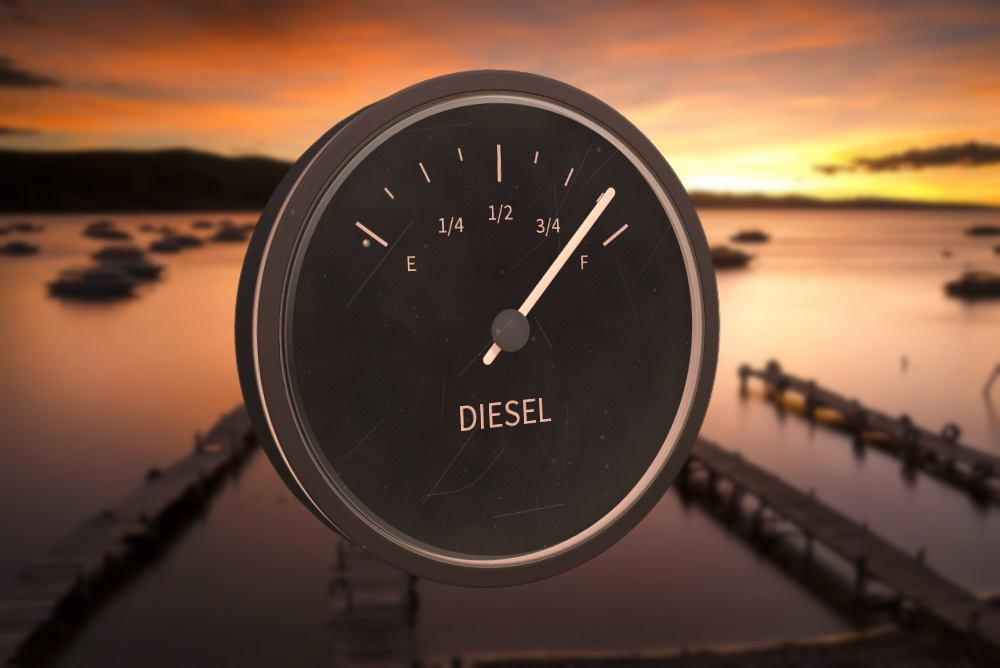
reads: value=0.875
